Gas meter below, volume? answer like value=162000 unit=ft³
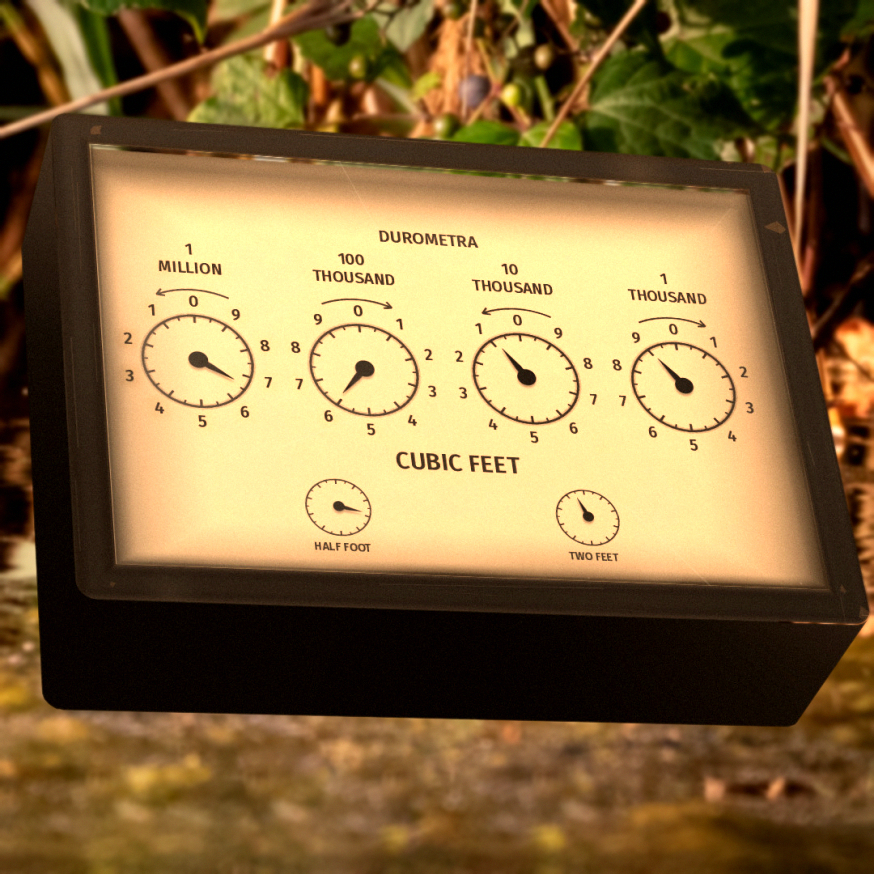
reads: value=660900 unit=ft³
